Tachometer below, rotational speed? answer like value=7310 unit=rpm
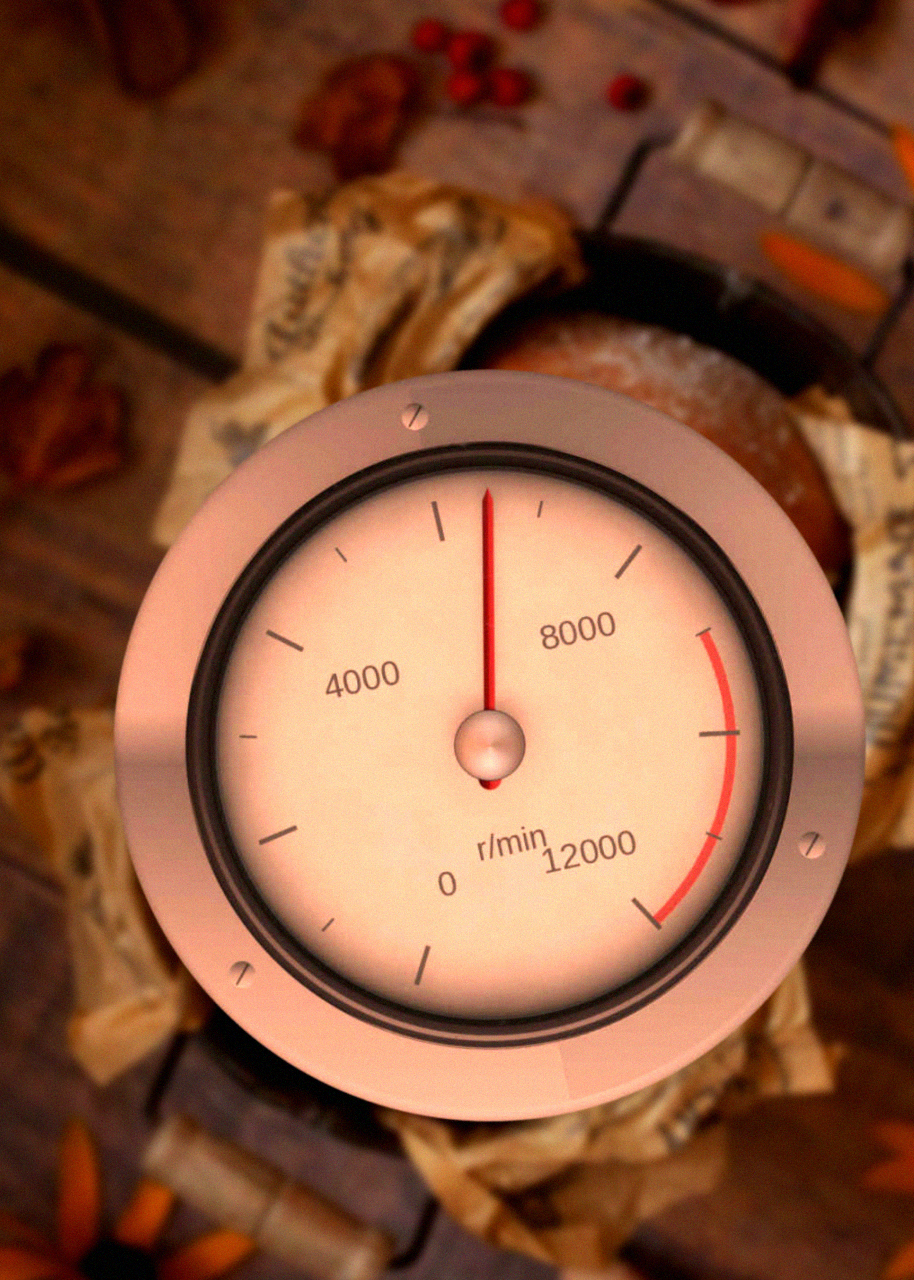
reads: value=6500 unit=rpm
